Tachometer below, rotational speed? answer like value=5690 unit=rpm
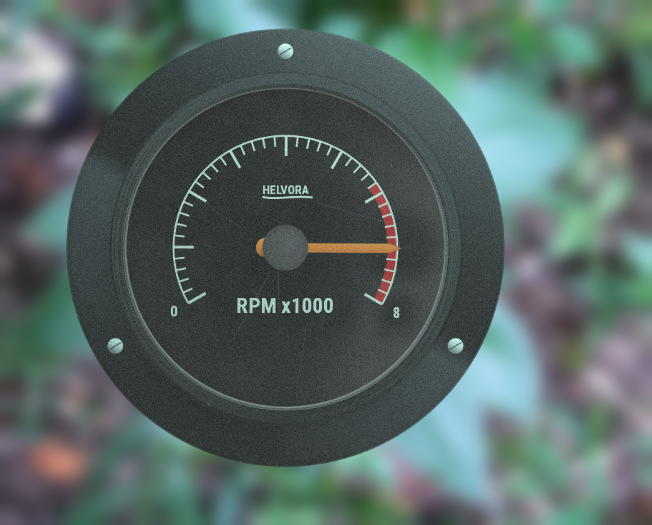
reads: value=7000 unit=rpm
